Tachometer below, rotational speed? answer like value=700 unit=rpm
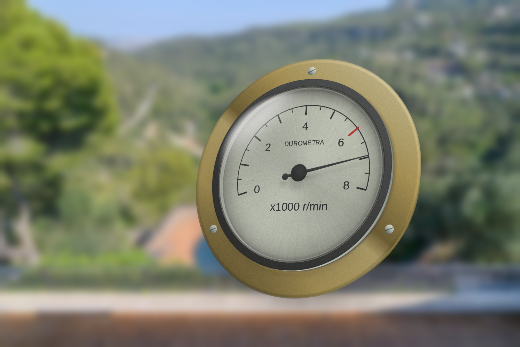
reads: value=7000 unit=rpm
